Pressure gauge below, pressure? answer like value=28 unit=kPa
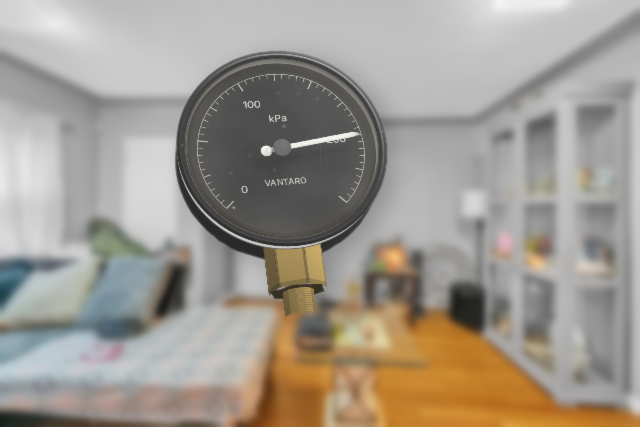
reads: value=200 unit=kPa
